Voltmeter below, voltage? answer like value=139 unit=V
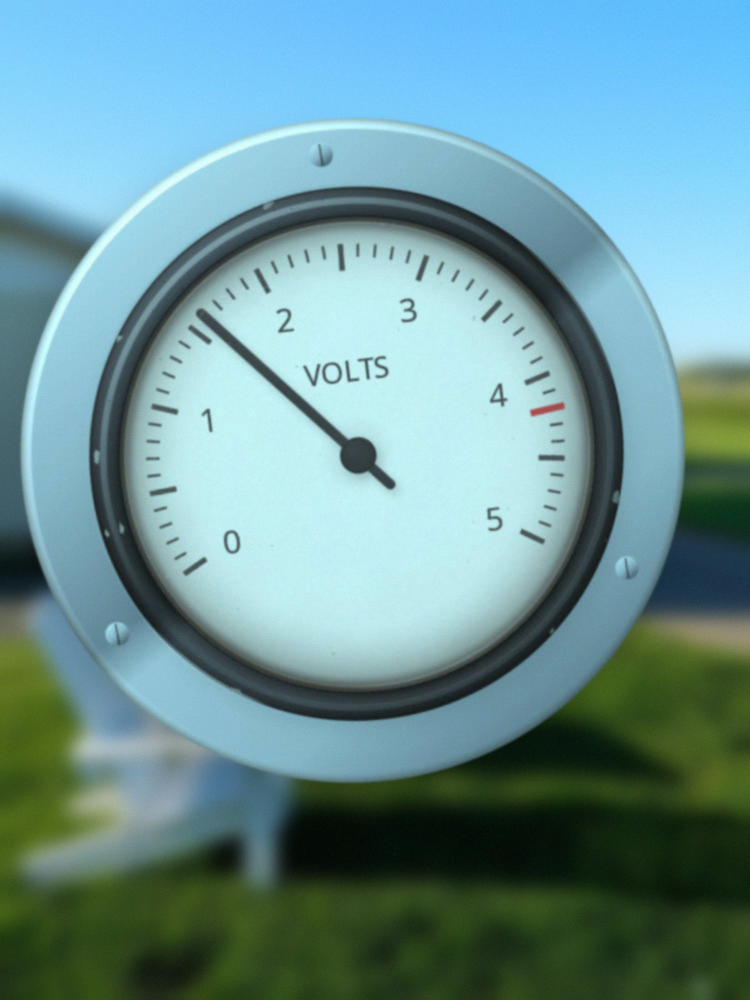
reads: value=1.6 unit=V
